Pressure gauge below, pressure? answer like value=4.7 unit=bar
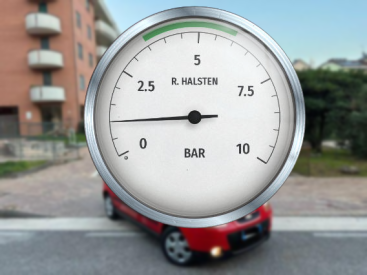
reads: value=1 unit=bar
